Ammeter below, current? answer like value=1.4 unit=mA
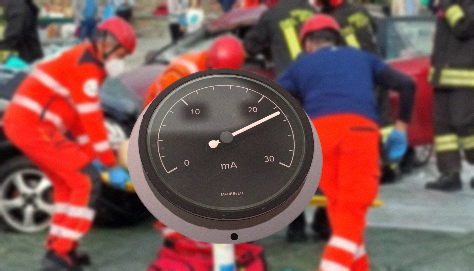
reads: value=23 unit=mA
